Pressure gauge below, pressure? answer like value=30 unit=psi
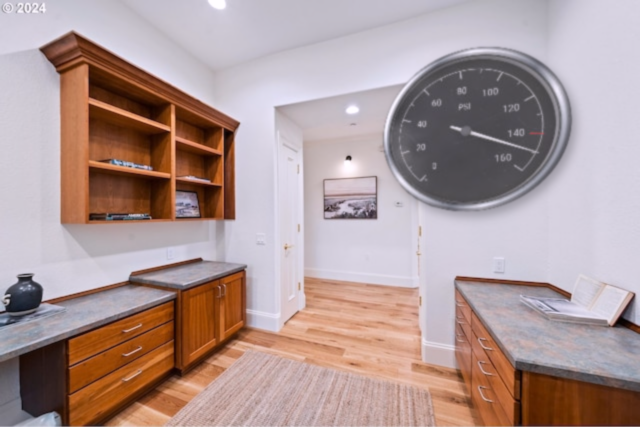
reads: value=150 unit=psi
